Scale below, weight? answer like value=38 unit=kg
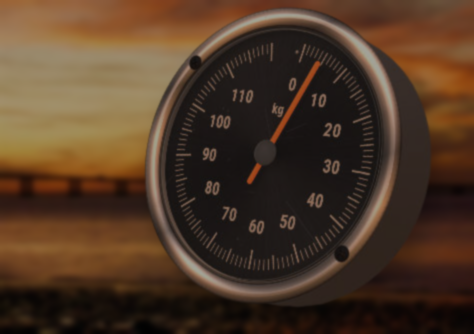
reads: value=5 unit=kg
